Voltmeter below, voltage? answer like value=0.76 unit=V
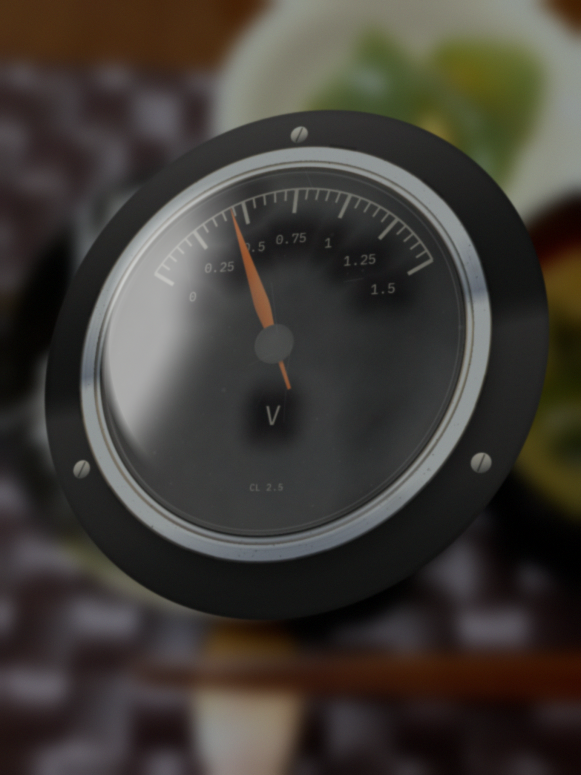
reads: value=0.45 unit=V
